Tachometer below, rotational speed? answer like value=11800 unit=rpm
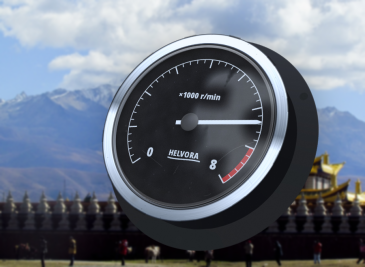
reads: value=6400 unit=rpm
